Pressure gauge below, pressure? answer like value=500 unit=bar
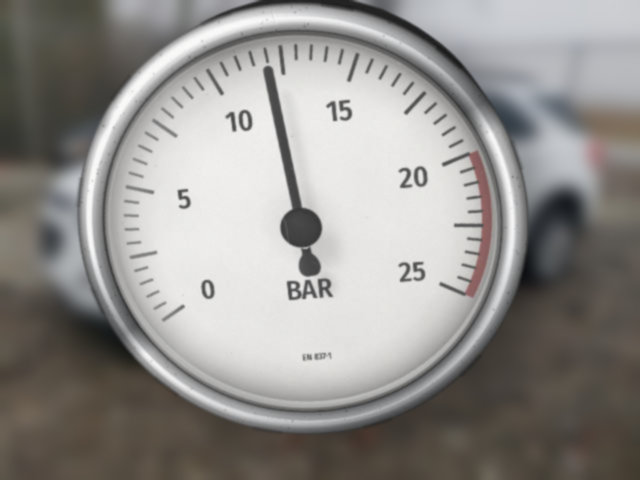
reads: value=12 unit=bar
